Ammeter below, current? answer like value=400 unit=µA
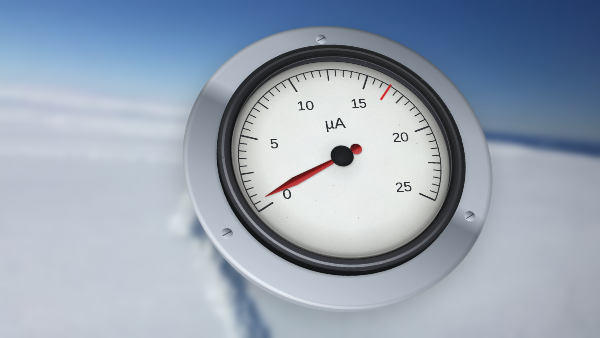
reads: value=0.5 unit=µA
